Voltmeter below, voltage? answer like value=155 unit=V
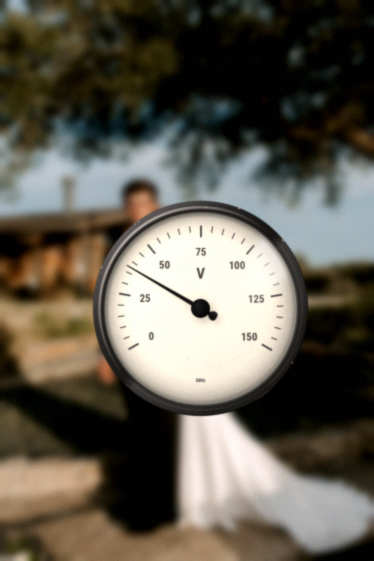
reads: value=37.5 unit=V
